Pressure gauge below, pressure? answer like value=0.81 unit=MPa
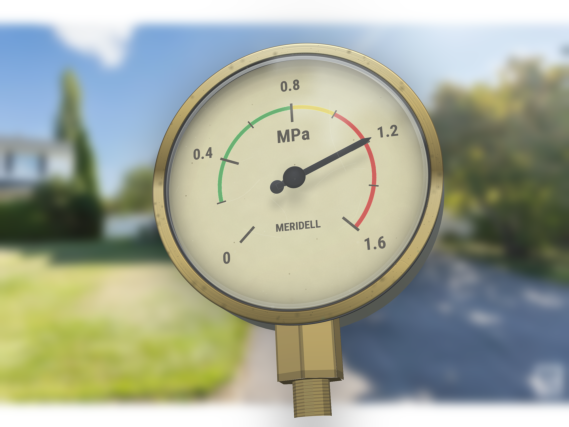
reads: value=1.2 unit=MPa
